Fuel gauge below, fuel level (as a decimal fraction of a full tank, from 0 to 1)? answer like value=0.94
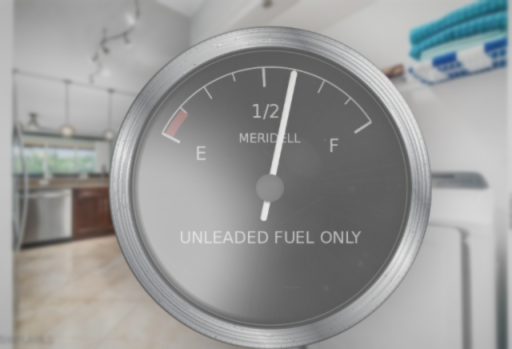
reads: value=0.625
